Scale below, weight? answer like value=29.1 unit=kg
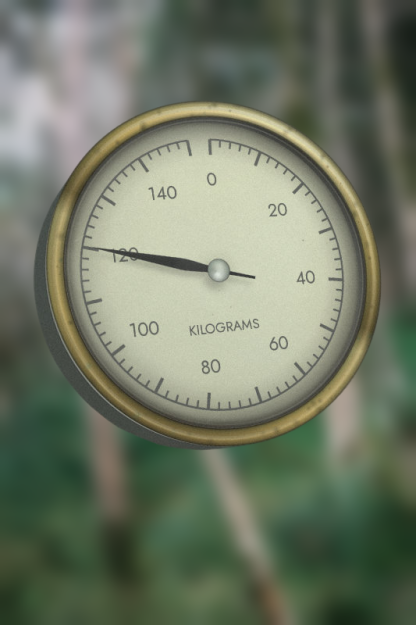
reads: value=120 unit=kg
